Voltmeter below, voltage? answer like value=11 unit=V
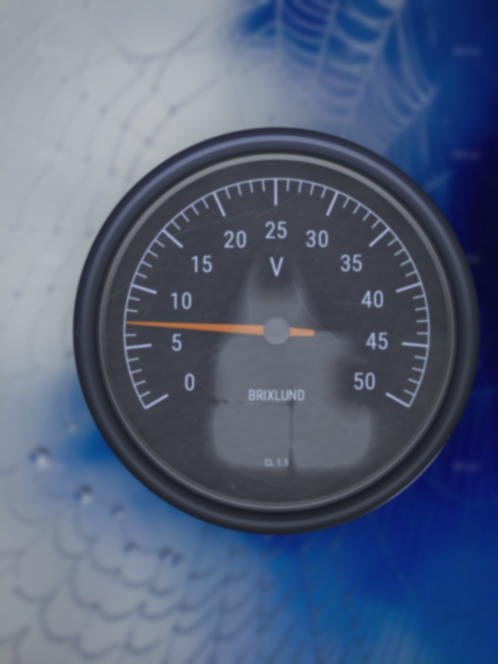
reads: value=7 unit=V
